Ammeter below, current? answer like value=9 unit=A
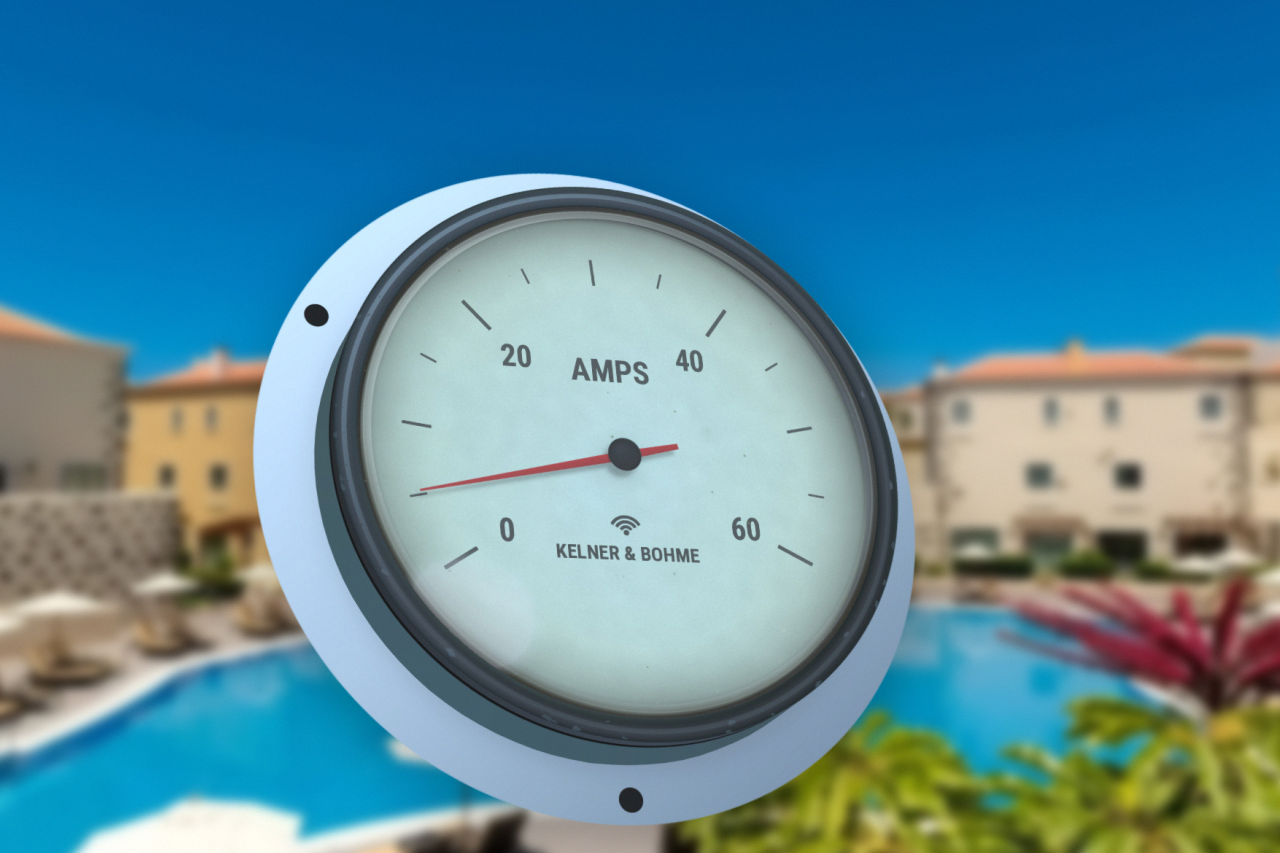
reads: value=5 unit=A
